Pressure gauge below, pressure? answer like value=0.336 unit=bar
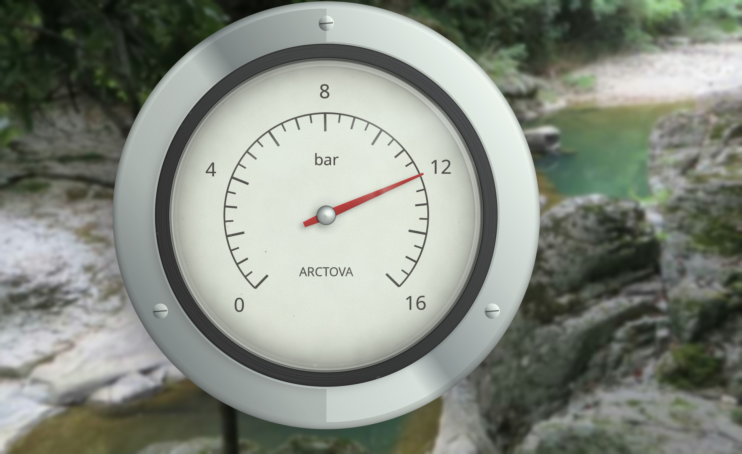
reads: value=12 unit=bar
